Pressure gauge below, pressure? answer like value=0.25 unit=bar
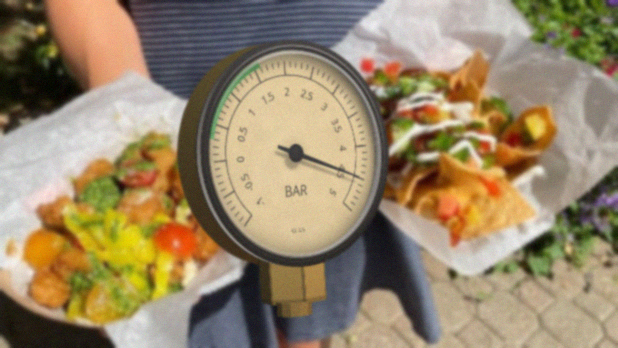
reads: value=4.5 unit=bar
